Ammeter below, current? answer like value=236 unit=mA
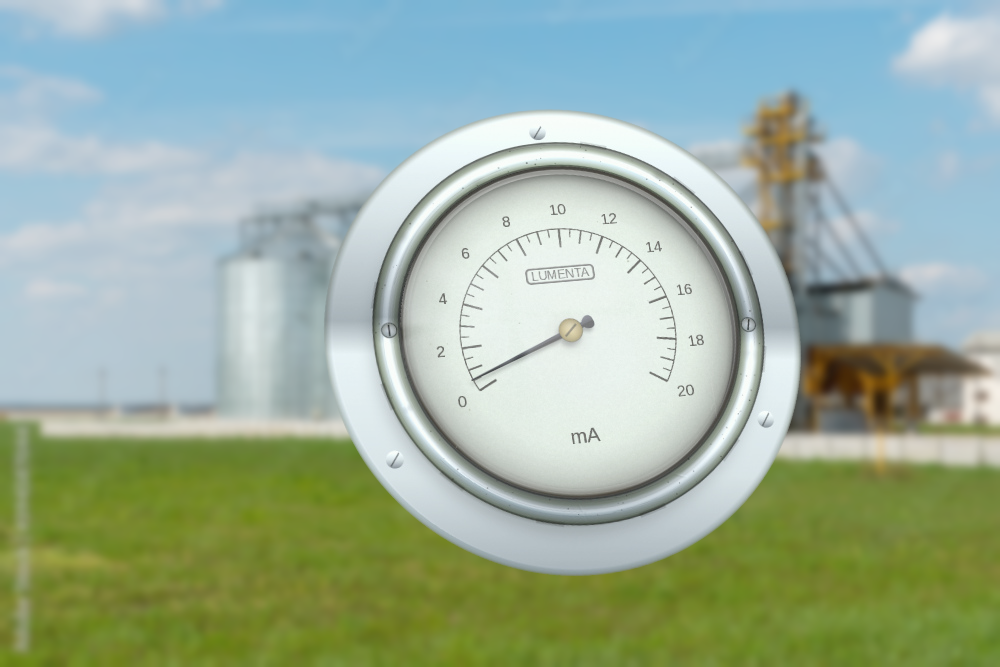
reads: value=0.5 unit=mA
